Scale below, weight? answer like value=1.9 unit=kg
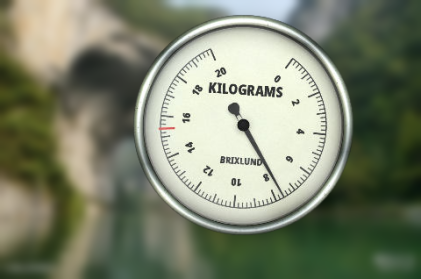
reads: value=7.6 unit=kg
